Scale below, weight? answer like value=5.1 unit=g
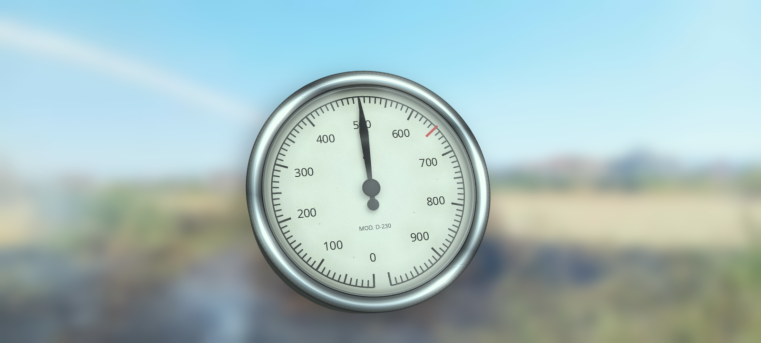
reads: value=500 unit=g
